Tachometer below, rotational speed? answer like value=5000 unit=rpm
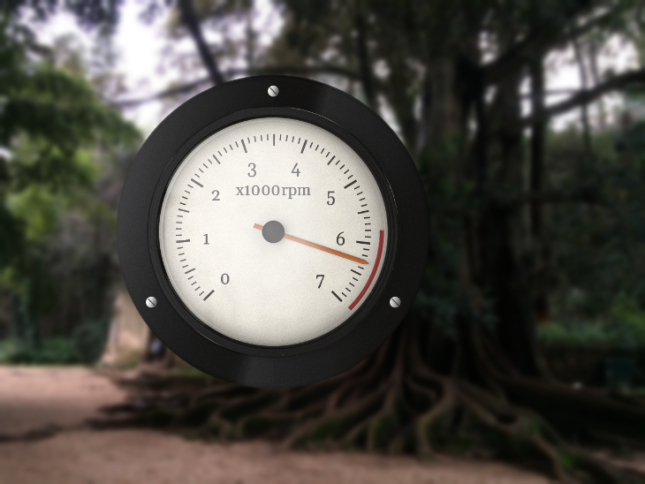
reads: value=6300 unit=rpm
